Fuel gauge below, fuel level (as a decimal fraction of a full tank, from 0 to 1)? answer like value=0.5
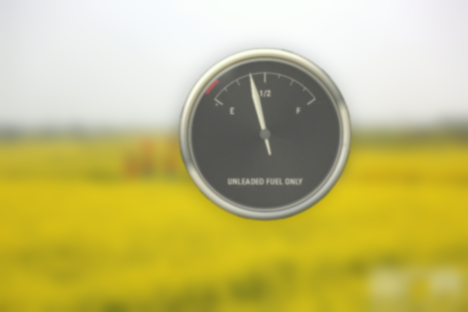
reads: value=0.375
